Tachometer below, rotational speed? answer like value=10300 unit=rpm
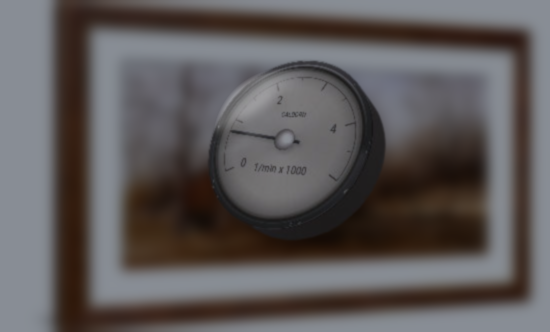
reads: value=750 unit=rpm
